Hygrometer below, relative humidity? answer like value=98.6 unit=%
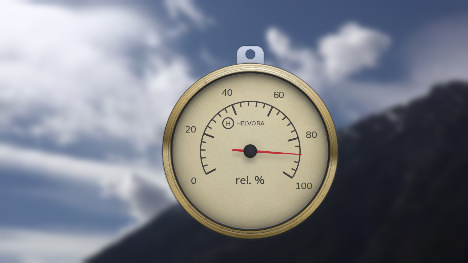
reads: value=88 unit=%
